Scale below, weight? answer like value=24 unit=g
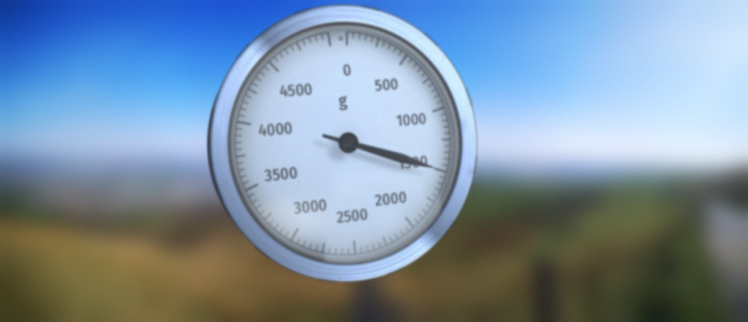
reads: value=1500 unit=g
